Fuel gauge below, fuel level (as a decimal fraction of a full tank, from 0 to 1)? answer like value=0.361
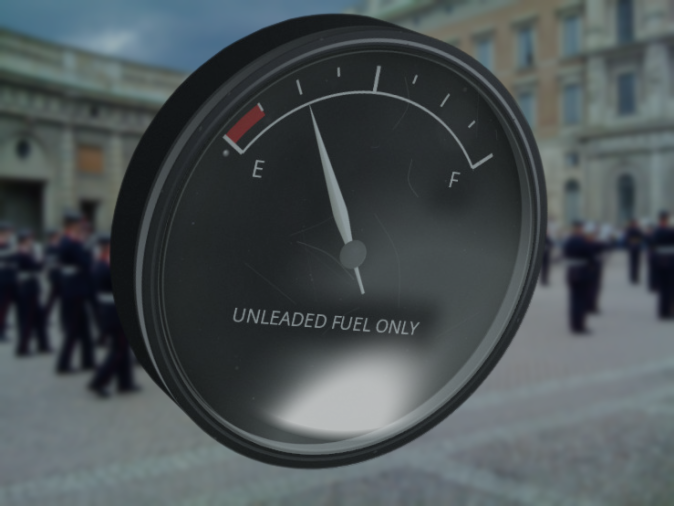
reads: value=0.25
